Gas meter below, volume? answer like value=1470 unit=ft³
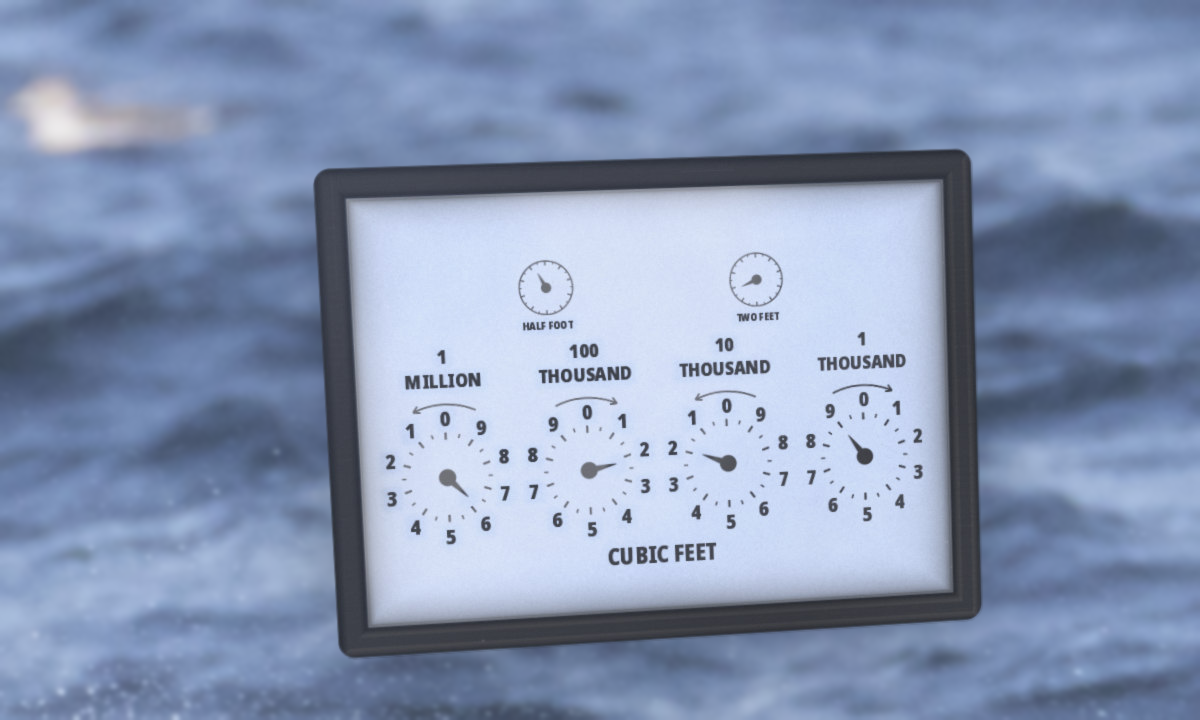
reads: value=621900 unit=ft³
